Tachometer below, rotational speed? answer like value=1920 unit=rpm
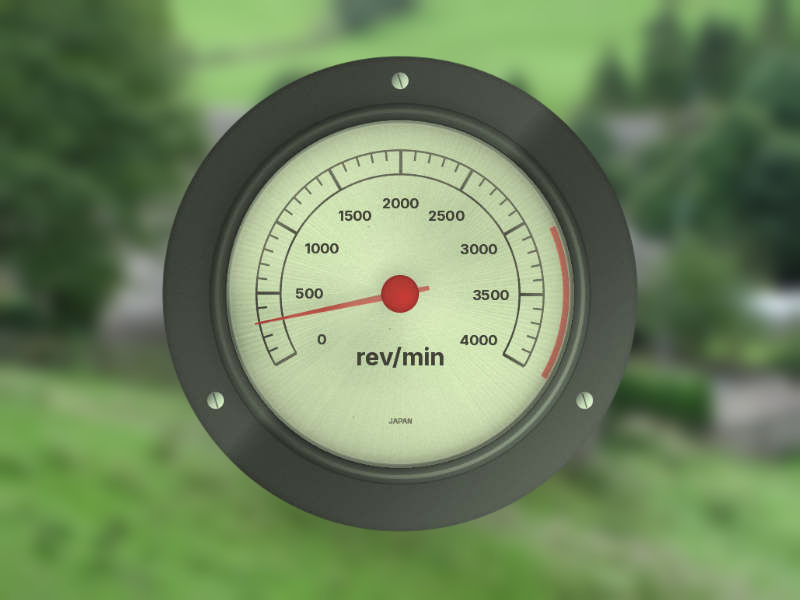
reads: value=300 unit=rpm
